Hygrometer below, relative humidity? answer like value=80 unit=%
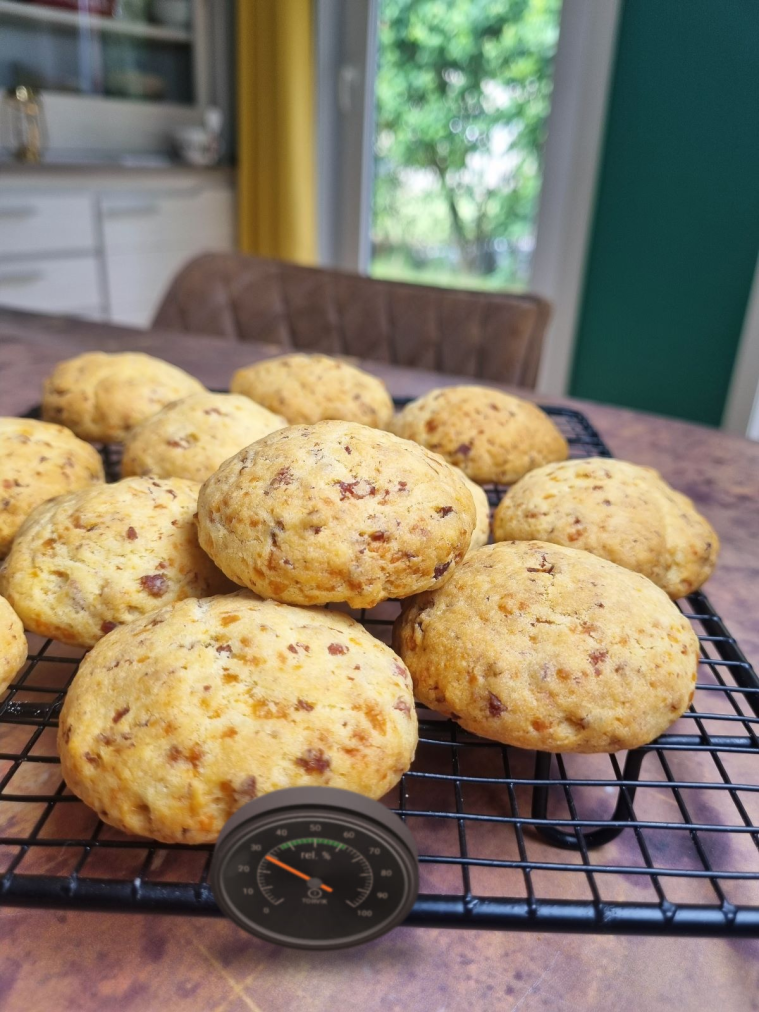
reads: value=30 unit=%
